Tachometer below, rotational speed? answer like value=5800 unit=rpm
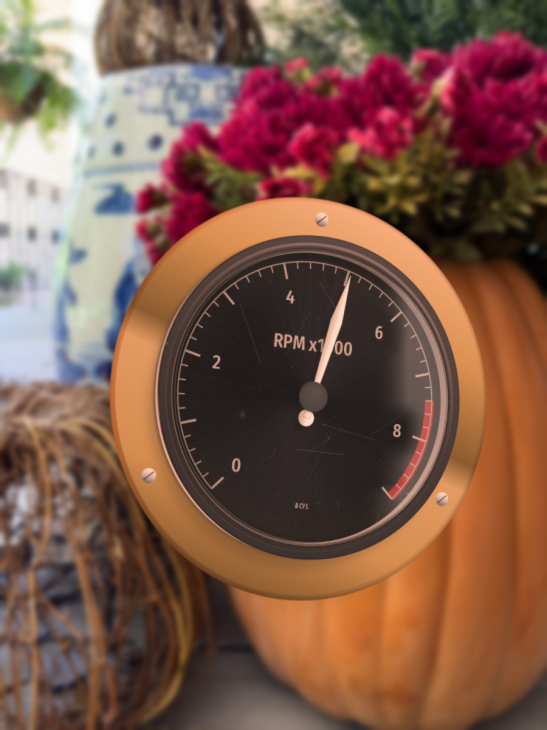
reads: value=5000 unit=rpm
